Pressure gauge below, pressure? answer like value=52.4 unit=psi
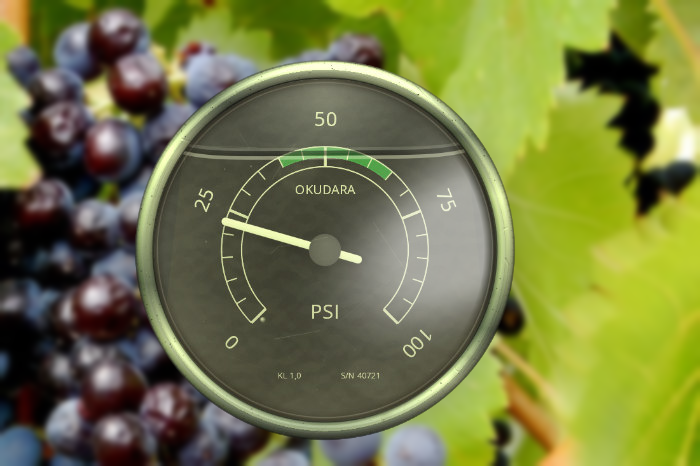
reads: value=22.5 unit=psi
